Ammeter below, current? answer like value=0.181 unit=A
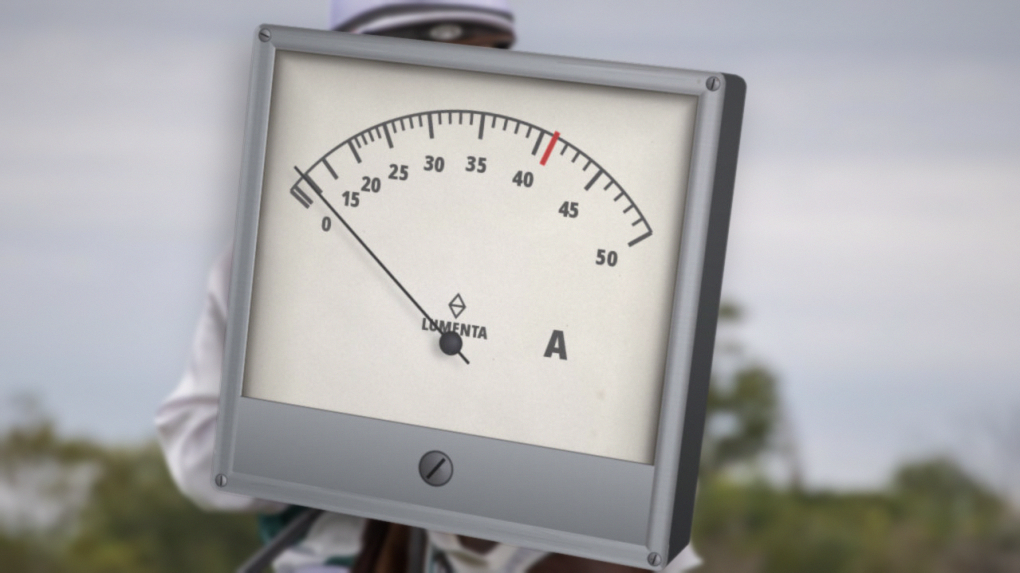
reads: value=10 unit=A
